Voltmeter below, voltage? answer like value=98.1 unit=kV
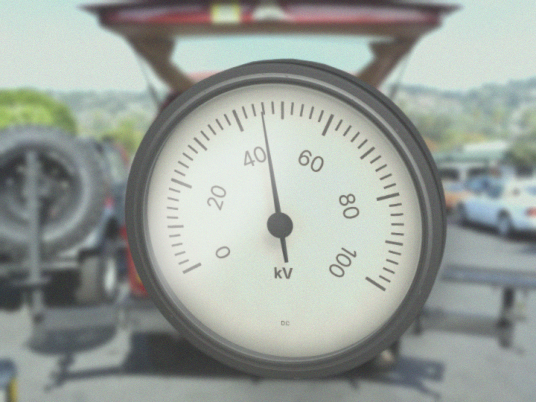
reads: value=46 unit=kV
